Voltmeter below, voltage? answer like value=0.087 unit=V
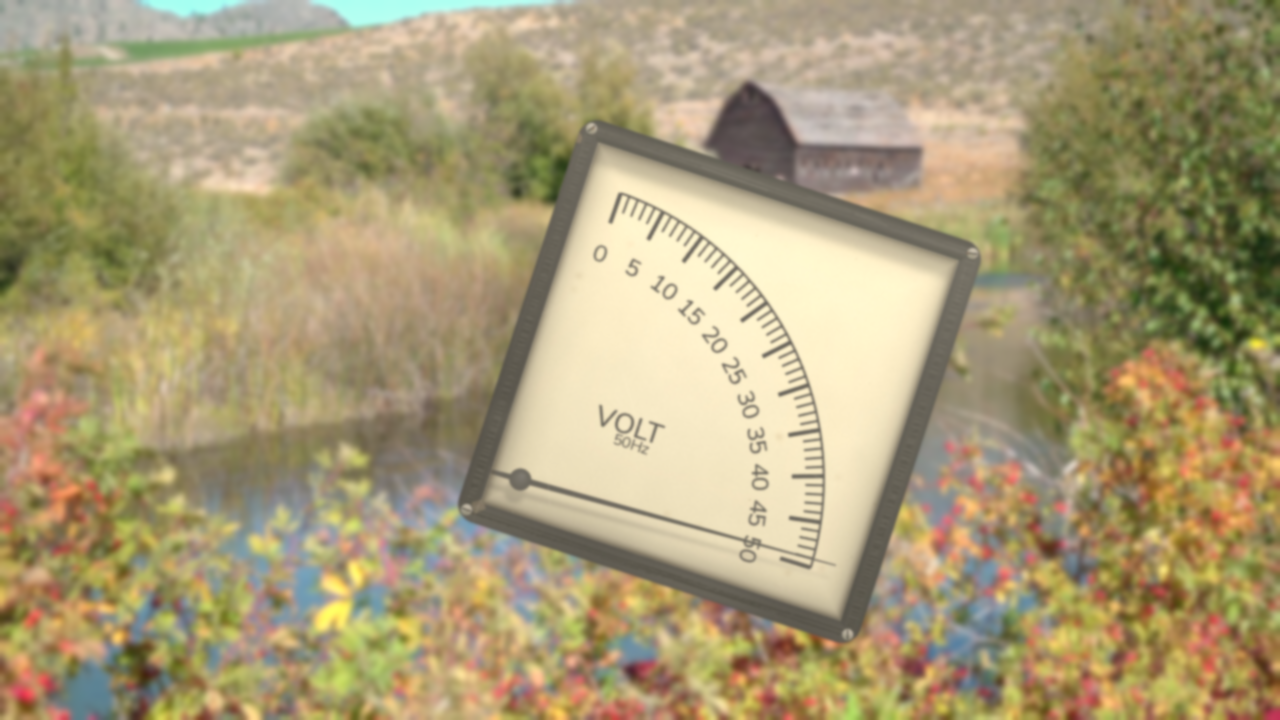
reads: value=49 unit=V
